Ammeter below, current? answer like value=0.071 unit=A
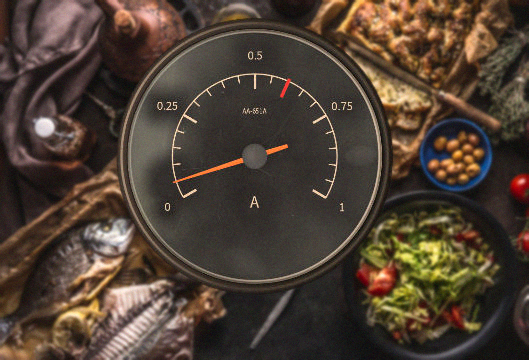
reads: value=0.05 unit=A
